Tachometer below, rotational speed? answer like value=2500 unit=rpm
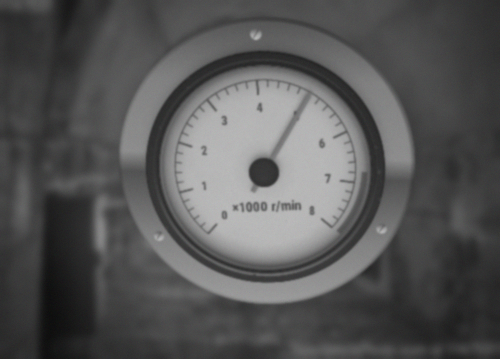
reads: value=5000 unit=rpm
